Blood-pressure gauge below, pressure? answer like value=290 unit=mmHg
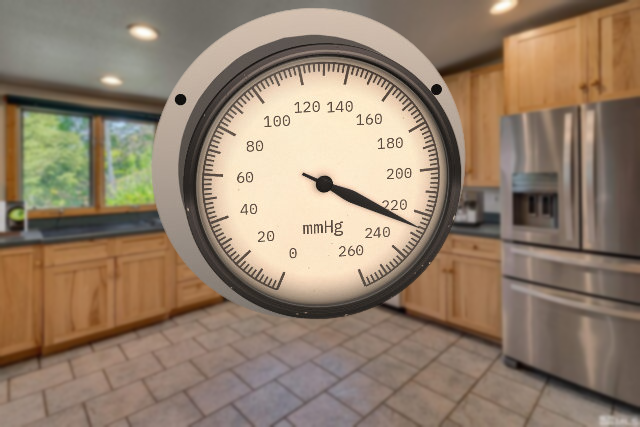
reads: value=226 unit=mmHg
